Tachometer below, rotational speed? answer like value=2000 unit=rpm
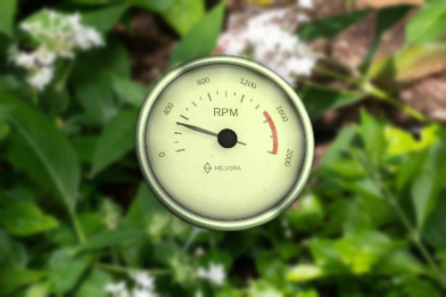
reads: value=300 unit=rpm
